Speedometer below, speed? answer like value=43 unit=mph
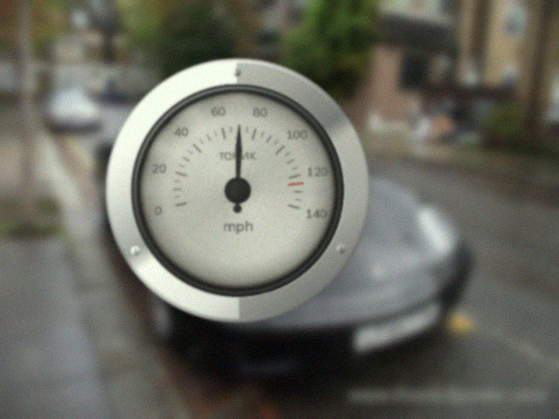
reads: value=70 unit=mph
